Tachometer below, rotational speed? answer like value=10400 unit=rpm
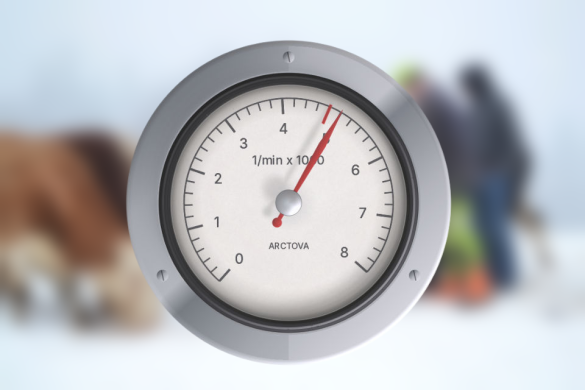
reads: value=5000 unit=rpm
